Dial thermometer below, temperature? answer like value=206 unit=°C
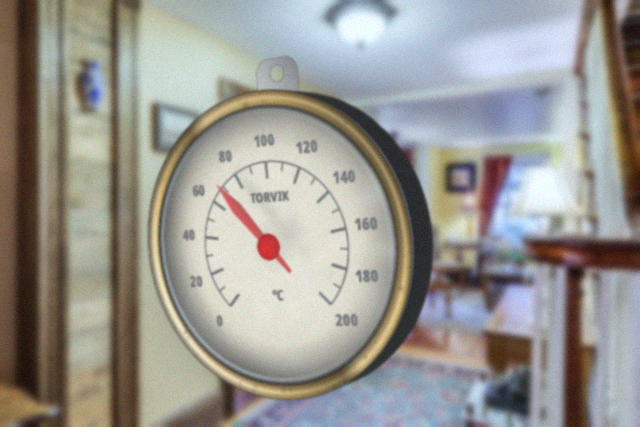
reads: value=70 unit=°C
